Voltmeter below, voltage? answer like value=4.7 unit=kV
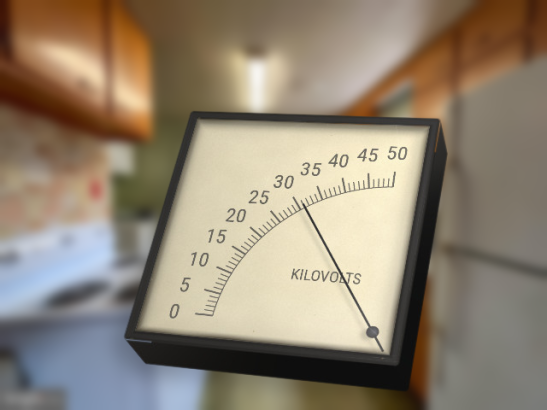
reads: value=31 unit=kV
